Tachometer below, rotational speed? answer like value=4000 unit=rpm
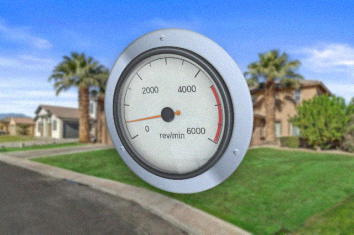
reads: value=500 unit=rpm
